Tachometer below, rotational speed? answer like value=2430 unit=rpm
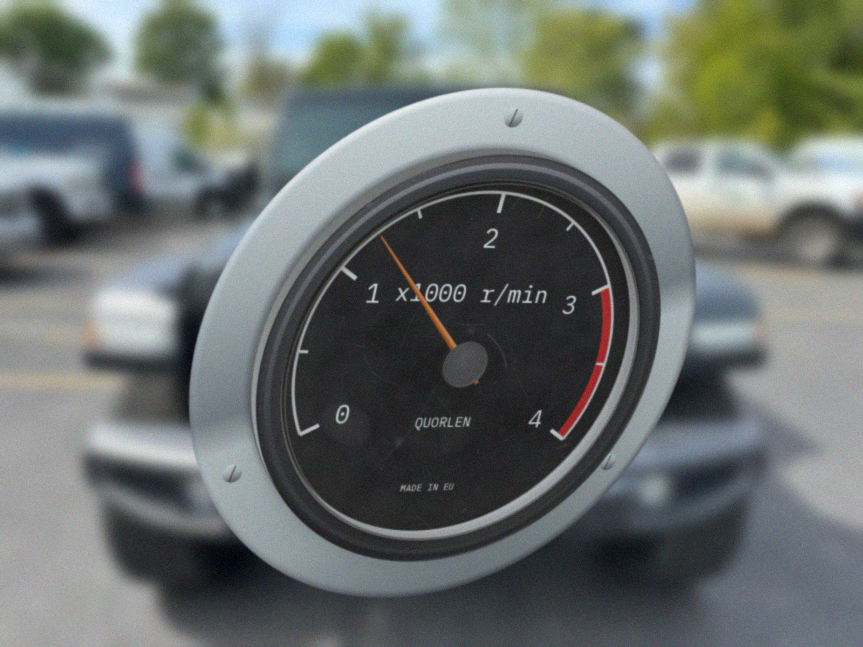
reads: value=1250 unit=rpm
